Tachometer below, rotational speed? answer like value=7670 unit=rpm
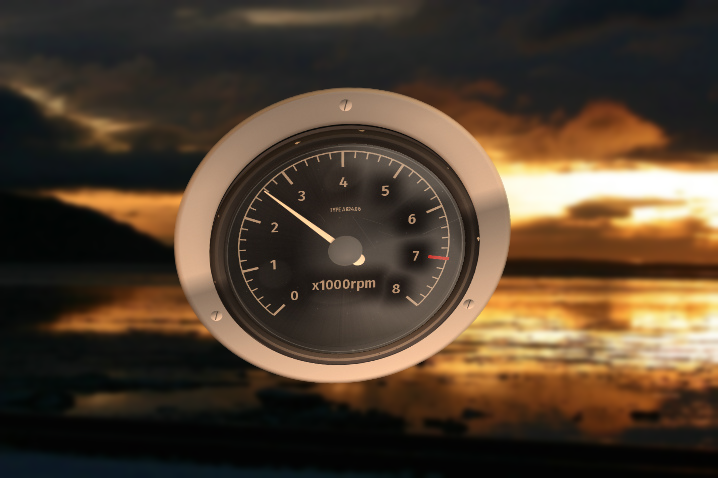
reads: value=2600 unit=rpm
